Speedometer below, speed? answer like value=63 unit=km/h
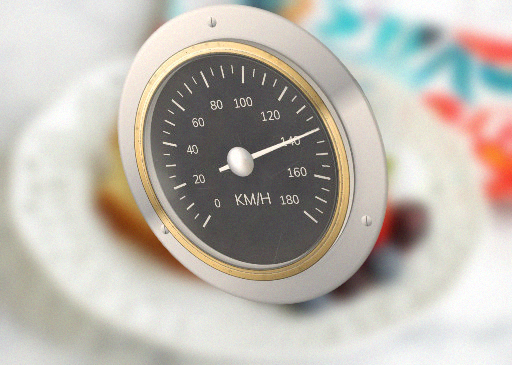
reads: value=140 unit=km/h
